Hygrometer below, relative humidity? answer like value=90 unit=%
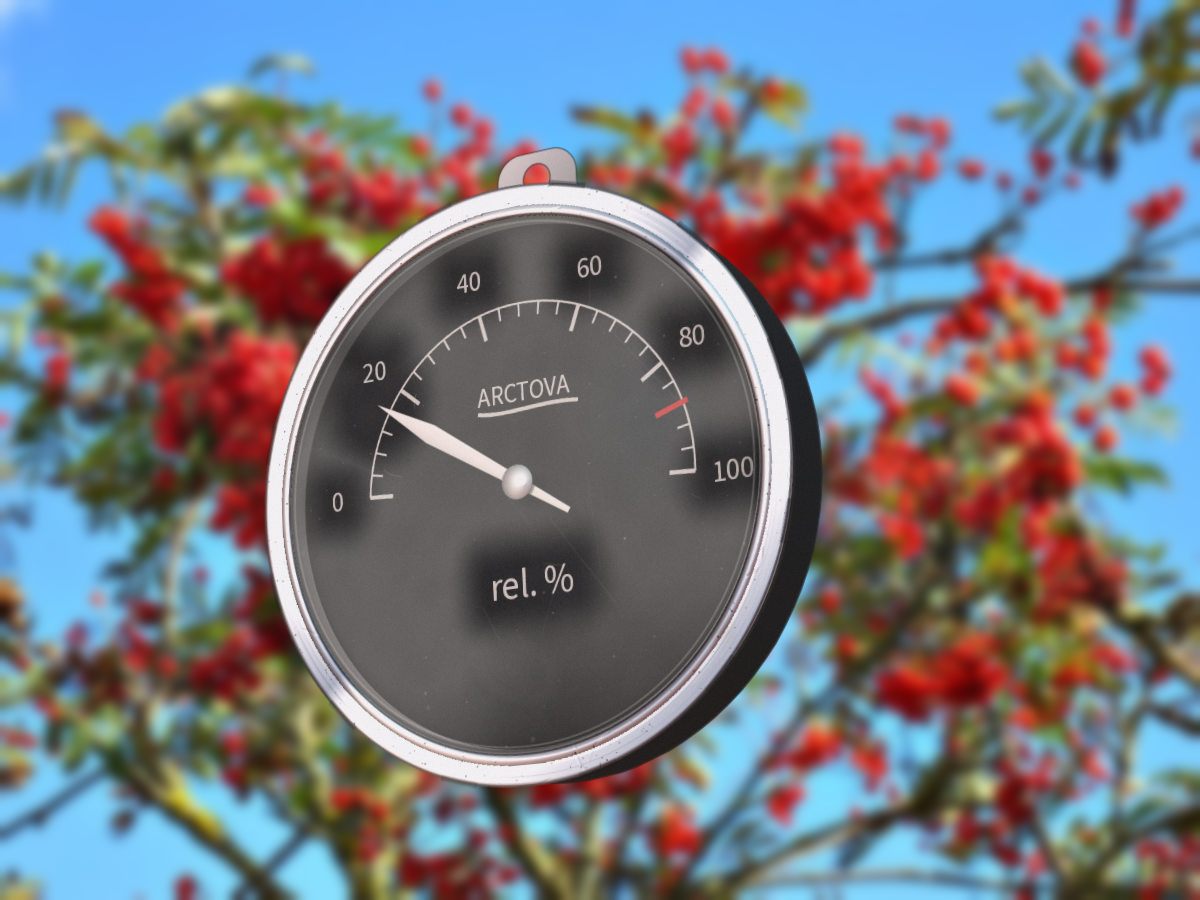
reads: value=16 unit=%
